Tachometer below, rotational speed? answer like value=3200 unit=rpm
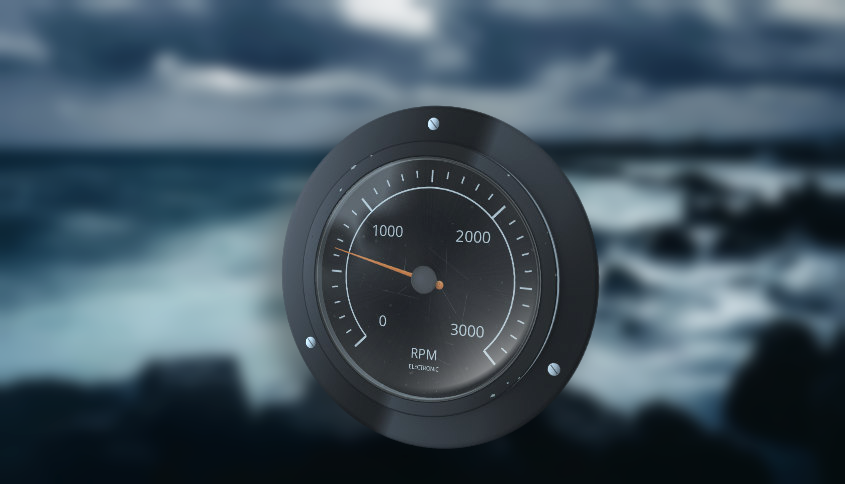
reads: value=650 unit=rpm
